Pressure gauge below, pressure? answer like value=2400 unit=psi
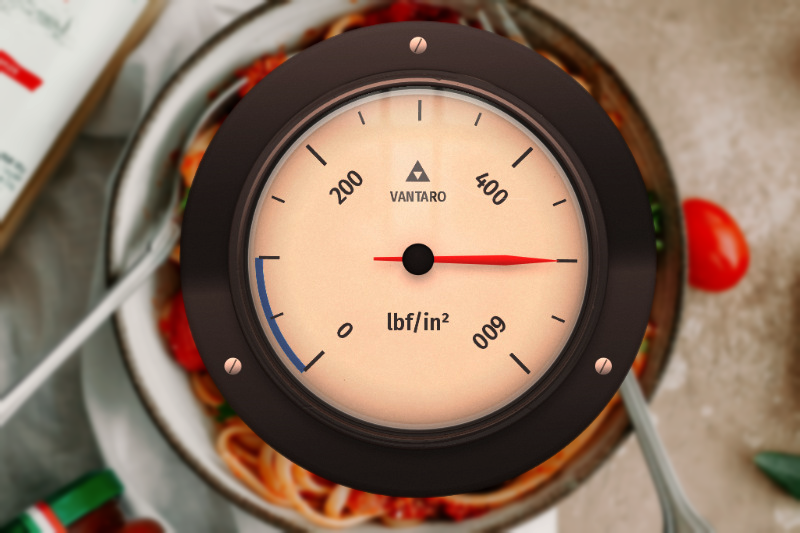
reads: value=500 unit=psi
